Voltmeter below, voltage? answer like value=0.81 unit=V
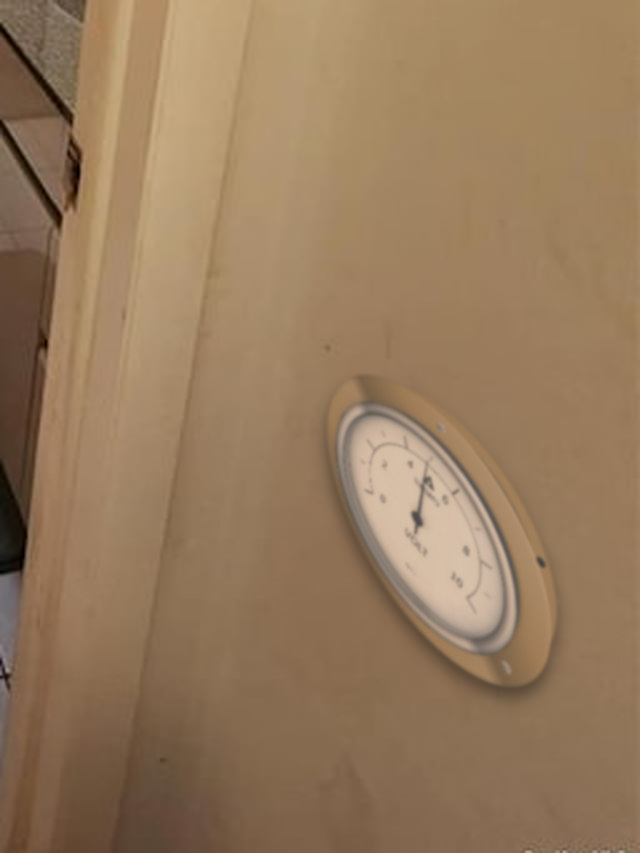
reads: value=5 unit=V
